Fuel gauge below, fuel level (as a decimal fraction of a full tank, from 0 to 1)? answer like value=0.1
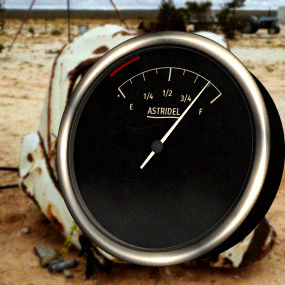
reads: value=0.875
